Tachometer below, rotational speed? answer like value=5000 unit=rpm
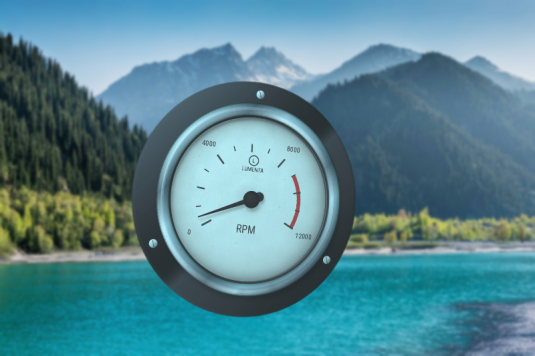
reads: value=500 unit=rpm
